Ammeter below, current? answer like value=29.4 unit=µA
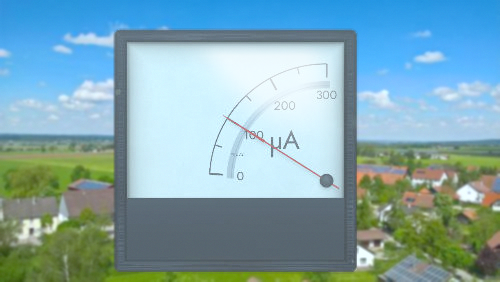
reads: value=100 unit=µA
